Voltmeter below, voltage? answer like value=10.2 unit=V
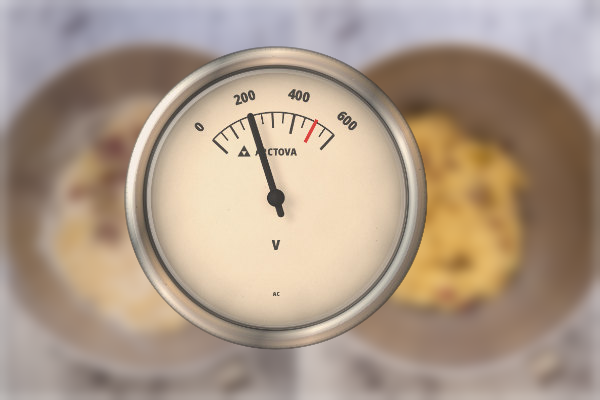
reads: value=200 unit=V
